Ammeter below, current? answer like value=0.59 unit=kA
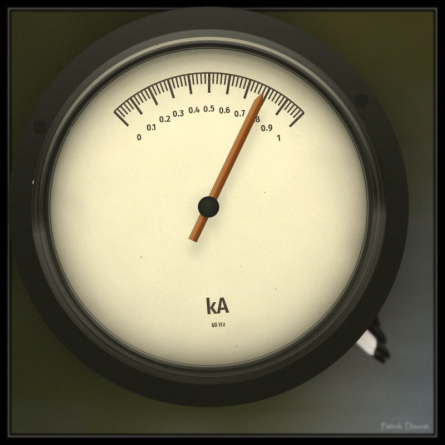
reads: value=0.78 unit=kA
